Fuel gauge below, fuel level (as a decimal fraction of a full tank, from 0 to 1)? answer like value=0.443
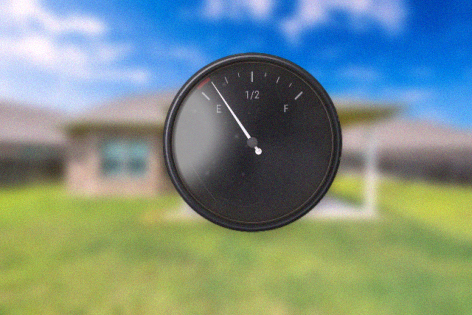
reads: value=0.125
